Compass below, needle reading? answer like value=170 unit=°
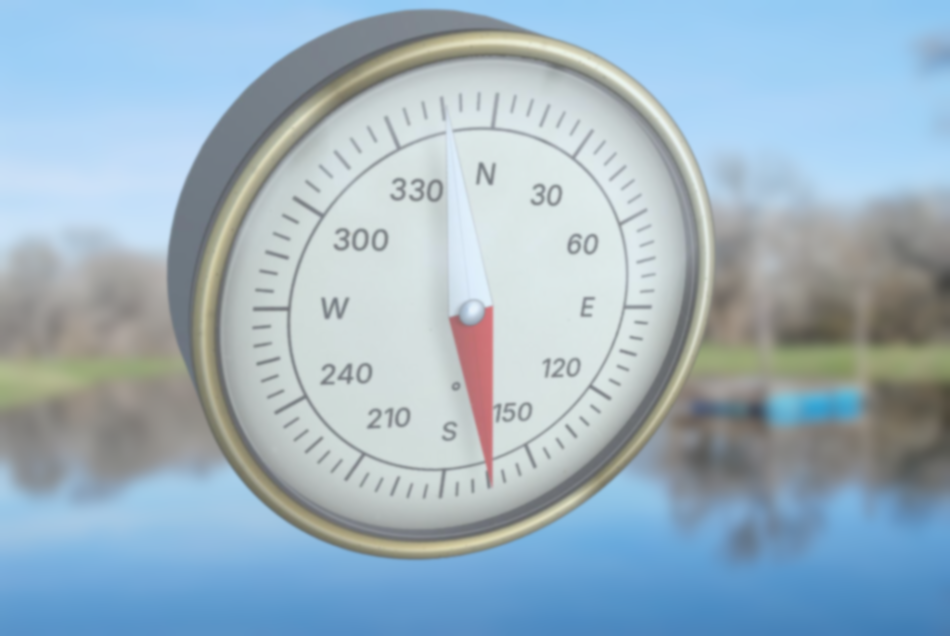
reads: value=165 unit=°
